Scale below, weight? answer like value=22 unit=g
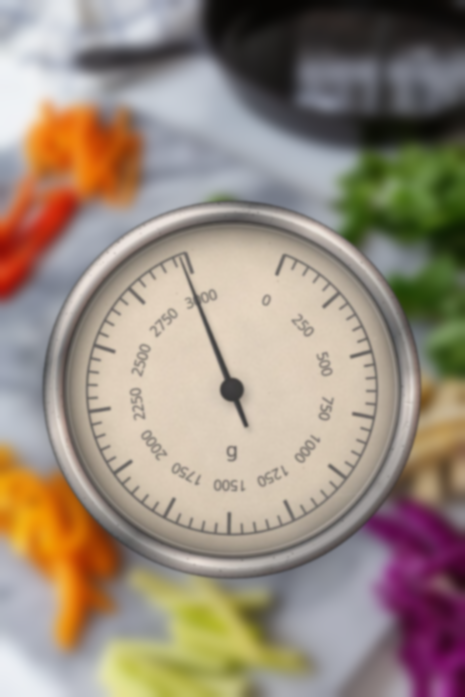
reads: value=2975 unit=g
